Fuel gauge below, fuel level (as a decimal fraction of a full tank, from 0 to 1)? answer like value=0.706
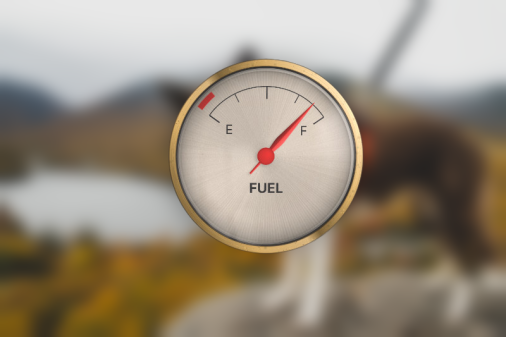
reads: value=0.875
